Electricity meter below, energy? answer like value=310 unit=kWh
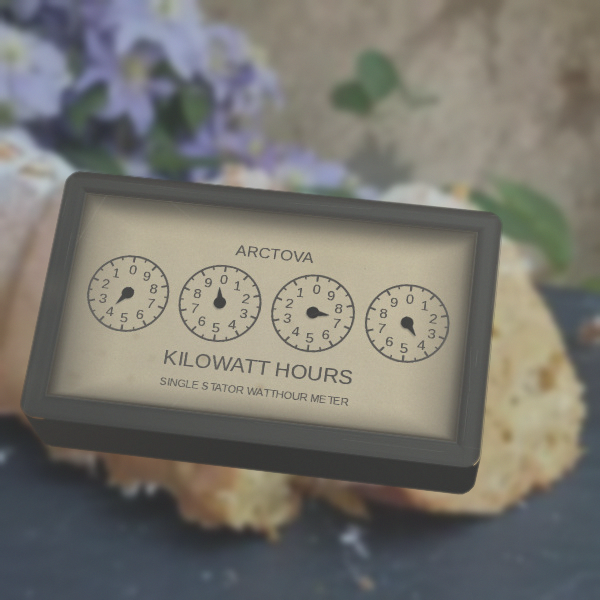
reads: value=3974 unit=kWh
